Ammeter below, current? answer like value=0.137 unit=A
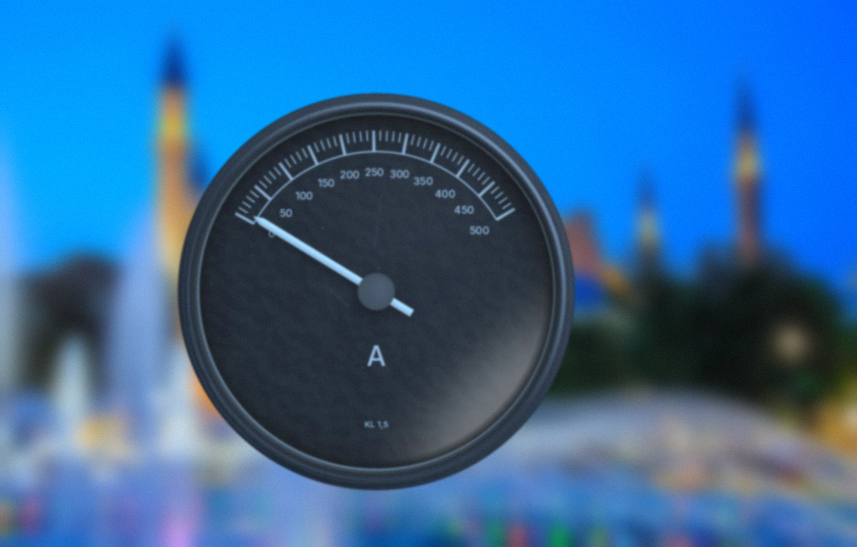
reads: value=10 unit=A
